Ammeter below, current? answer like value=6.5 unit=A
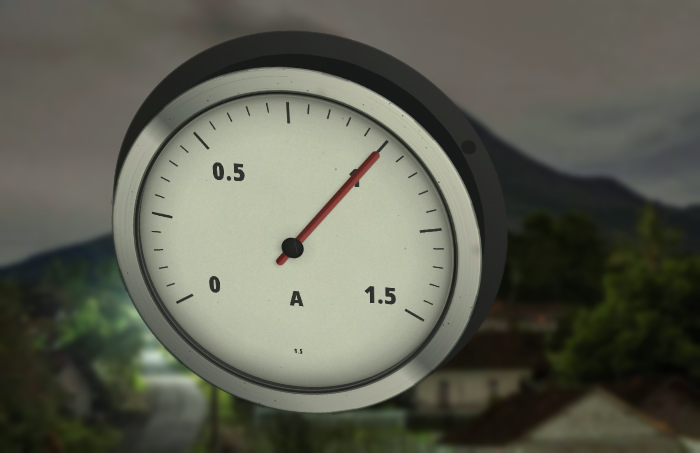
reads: value=1 unit=A
